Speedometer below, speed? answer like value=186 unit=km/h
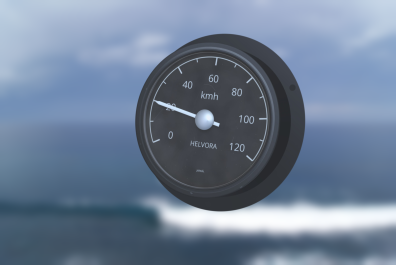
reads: value=20 unit=km/h
